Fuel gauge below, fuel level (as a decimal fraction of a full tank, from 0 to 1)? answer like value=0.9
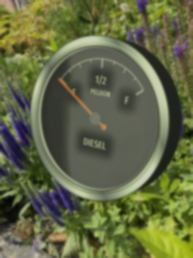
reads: value=0
